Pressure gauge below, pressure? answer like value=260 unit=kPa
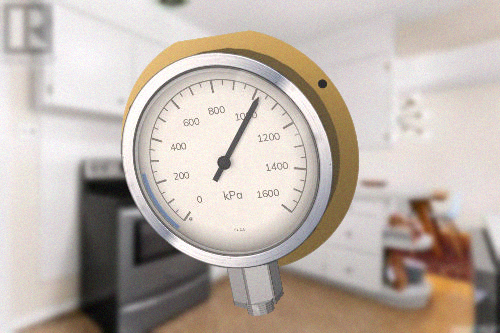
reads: value=1025 unit=kPa
